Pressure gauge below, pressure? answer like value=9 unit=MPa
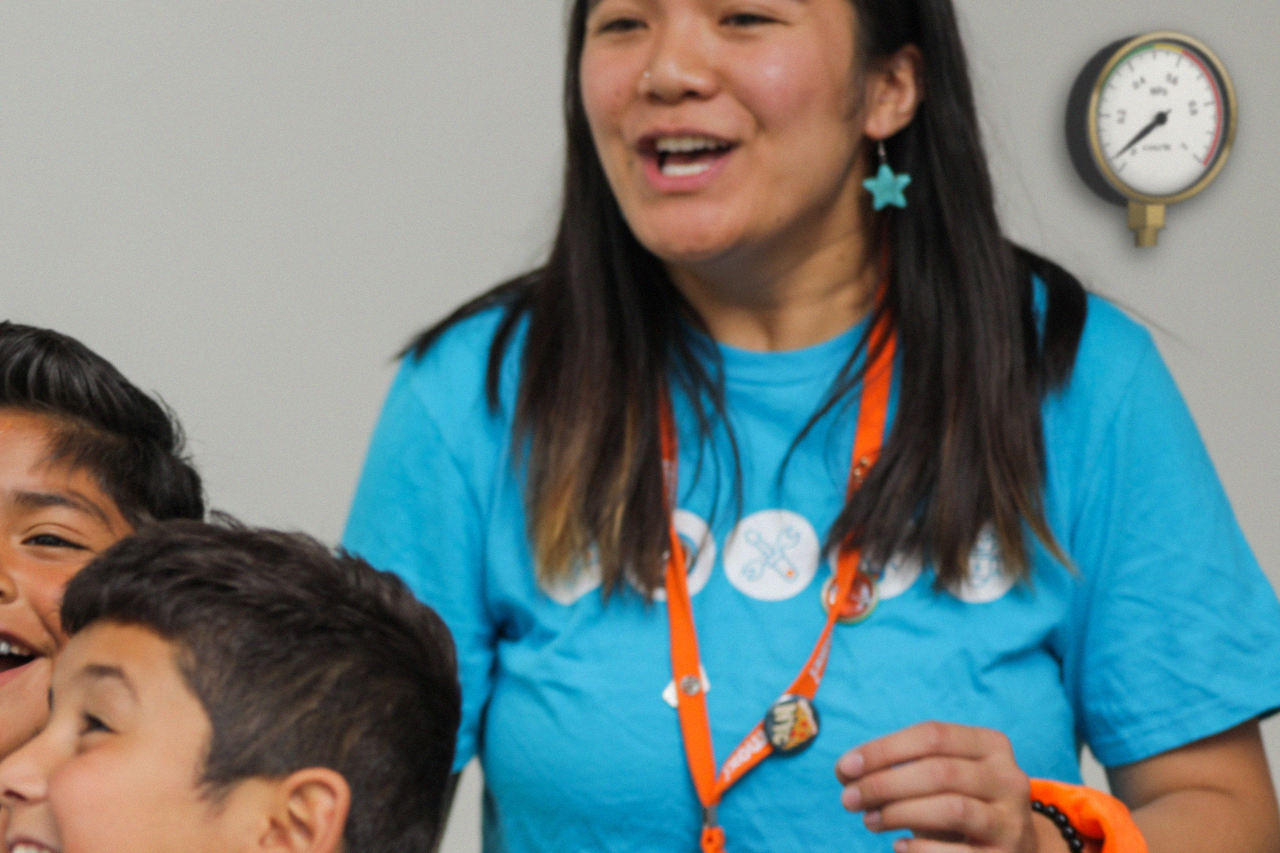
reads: value=0.05 unit=MPa
